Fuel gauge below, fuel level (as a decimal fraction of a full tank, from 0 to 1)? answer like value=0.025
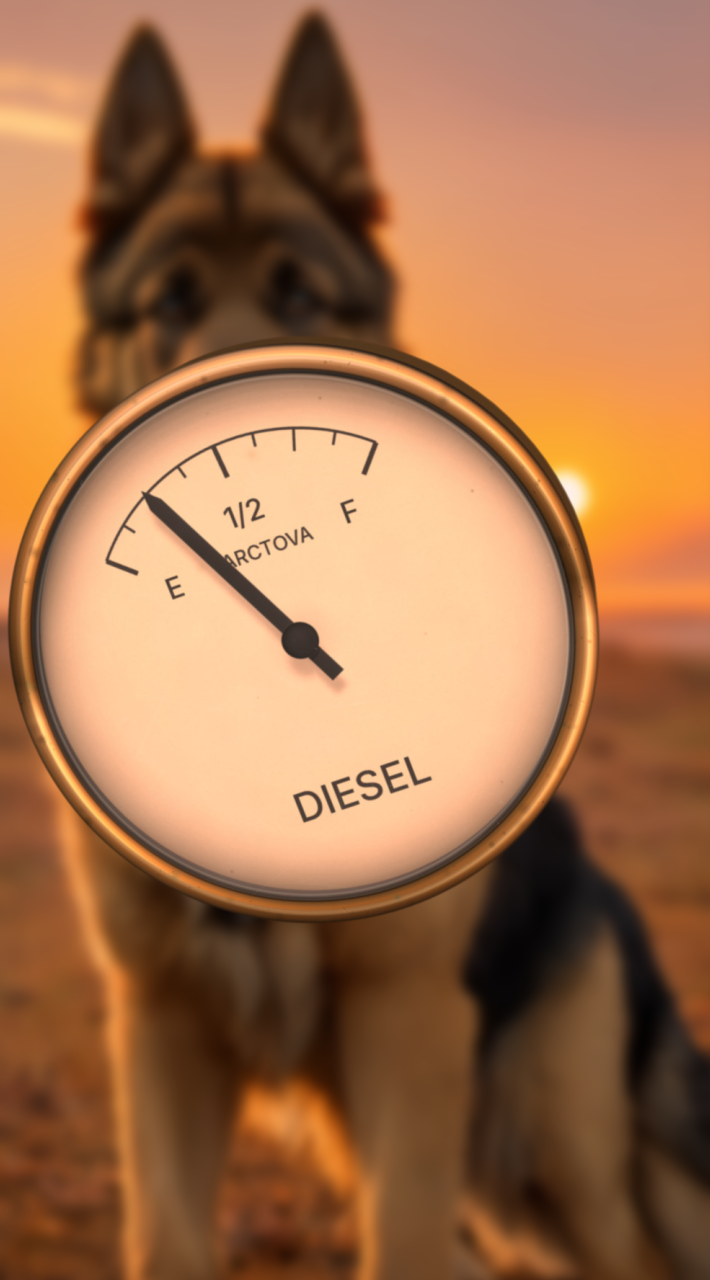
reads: value=0.25
